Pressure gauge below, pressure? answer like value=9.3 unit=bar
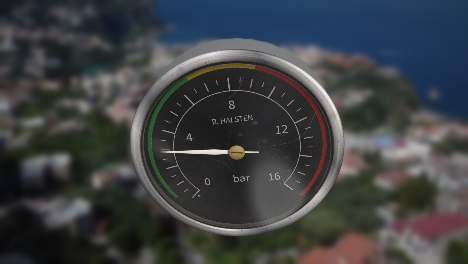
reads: value=3 unit=bar
